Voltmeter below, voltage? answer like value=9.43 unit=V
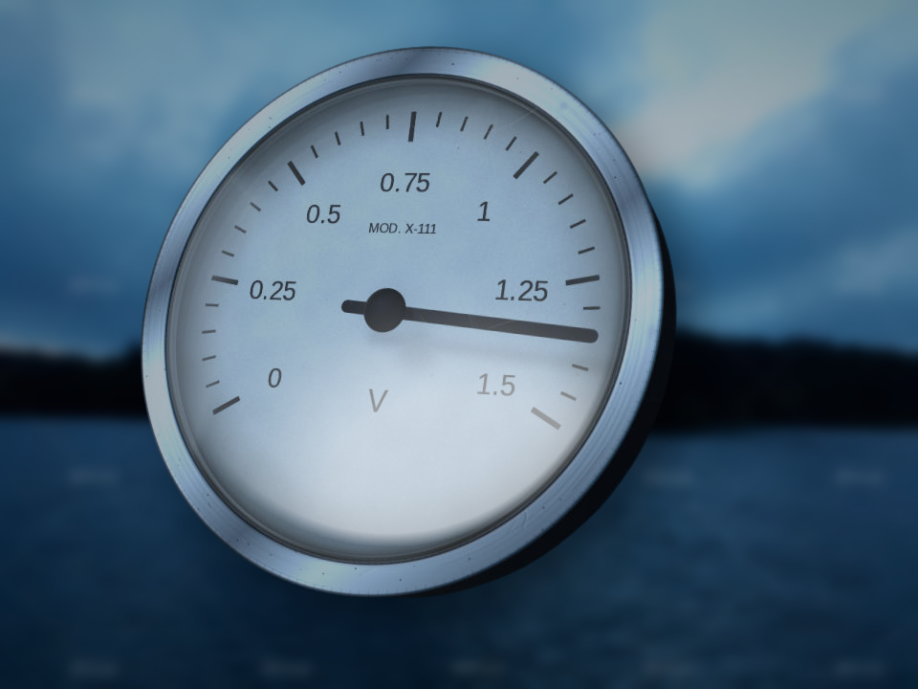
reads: value=1.35 unit=V
